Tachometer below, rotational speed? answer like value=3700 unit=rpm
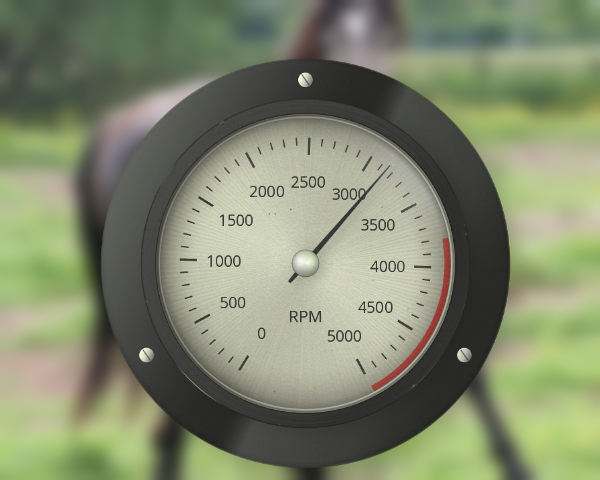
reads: value=3150 unit=rpm
